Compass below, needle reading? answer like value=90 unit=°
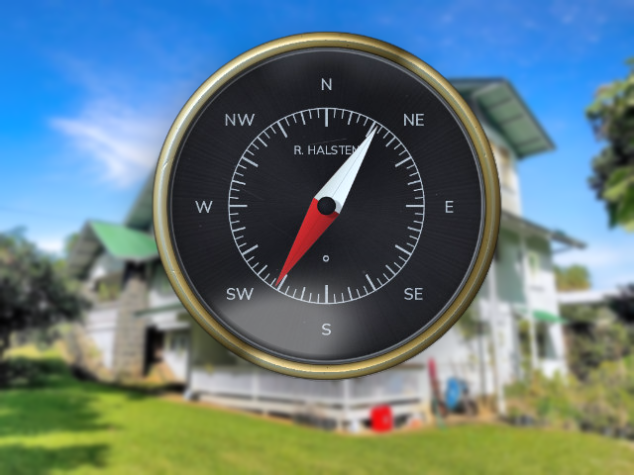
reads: value=212.5 unit=°
